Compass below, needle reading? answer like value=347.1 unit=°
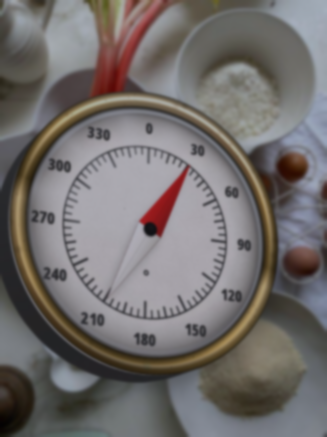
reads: value=30 unit=°
